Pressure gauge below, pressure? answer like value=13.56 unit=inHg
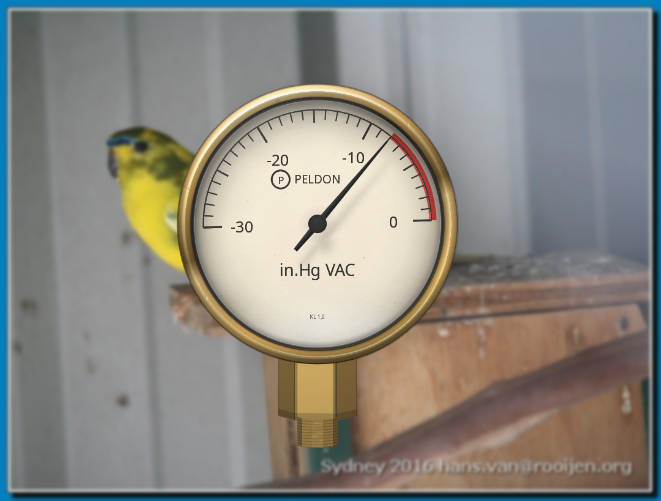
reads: value=-8 unit=inHg
